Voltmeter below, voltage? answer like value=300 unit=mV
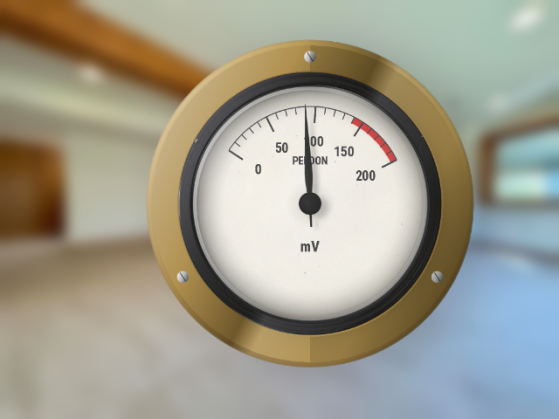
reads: value=90 unit=mV
